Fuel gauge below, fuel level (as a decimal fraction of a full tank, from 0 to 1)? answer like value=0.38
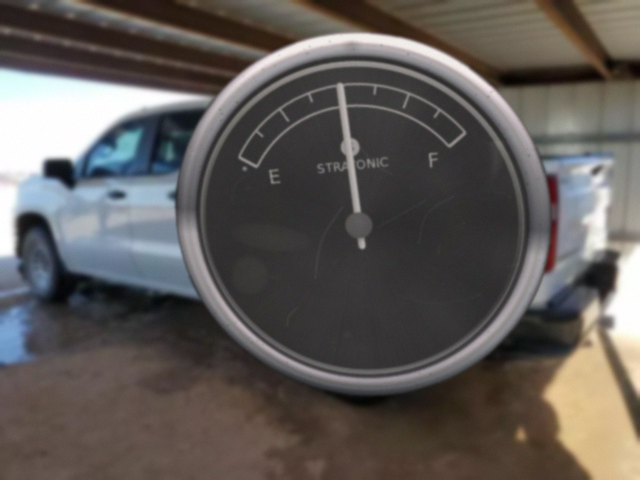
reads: value=0.5
